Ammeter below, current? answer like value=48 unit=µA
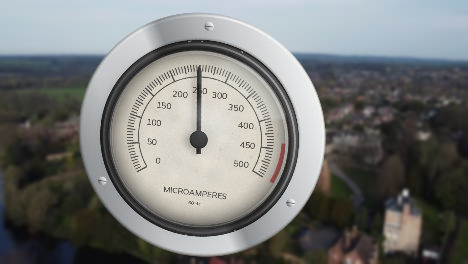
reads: value=250 unit=µA
